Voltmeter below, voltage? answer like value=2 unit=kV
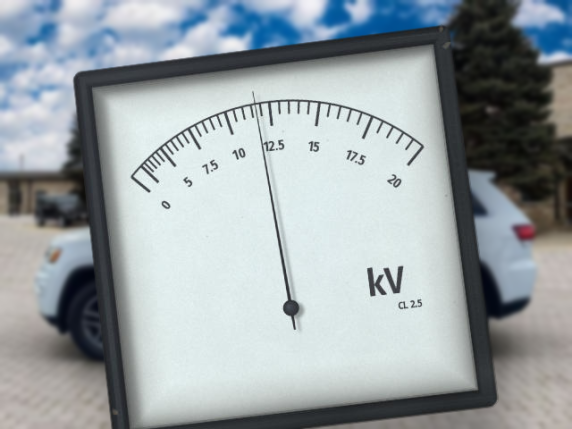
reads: value=11.75 unit=kV
